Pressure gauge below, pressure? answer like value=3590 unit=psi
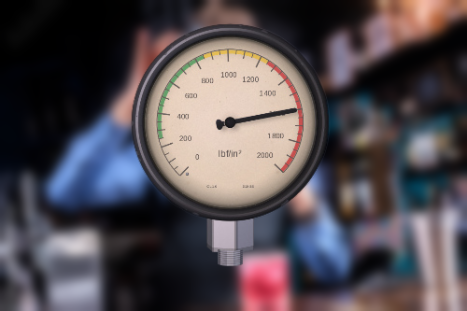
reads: value=1600 unit=psi
